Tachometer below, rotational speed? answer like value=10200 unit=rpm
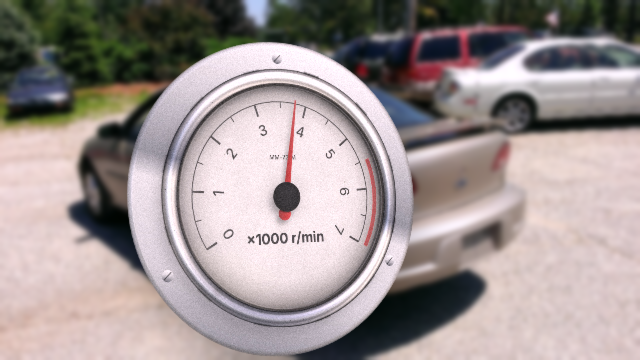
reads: value=3750 unit=rpm
